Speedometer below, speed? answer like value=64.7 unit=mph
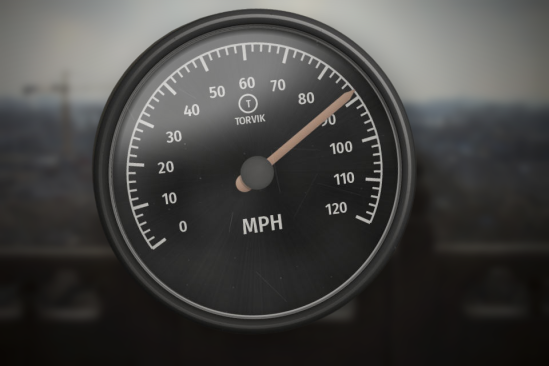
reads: value=88 unit=mph
